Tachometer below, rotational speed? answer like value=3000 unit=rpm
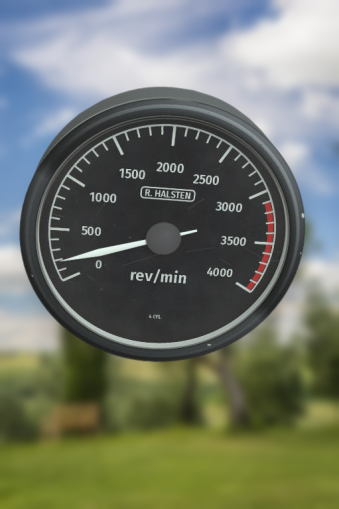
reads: value=200 unit=rpm
